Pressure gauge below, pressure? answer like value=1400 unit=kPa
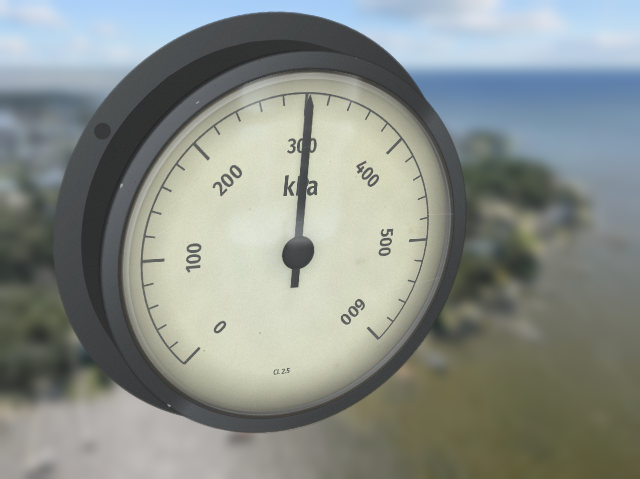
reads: value=300 unit=kPa
